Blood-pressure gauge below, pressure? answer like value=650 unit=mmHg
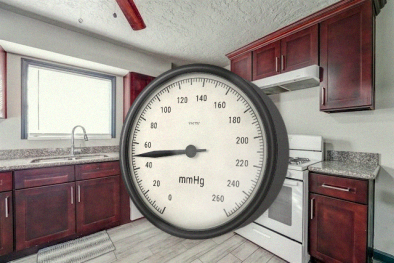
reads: value=50 unit=mmHg
